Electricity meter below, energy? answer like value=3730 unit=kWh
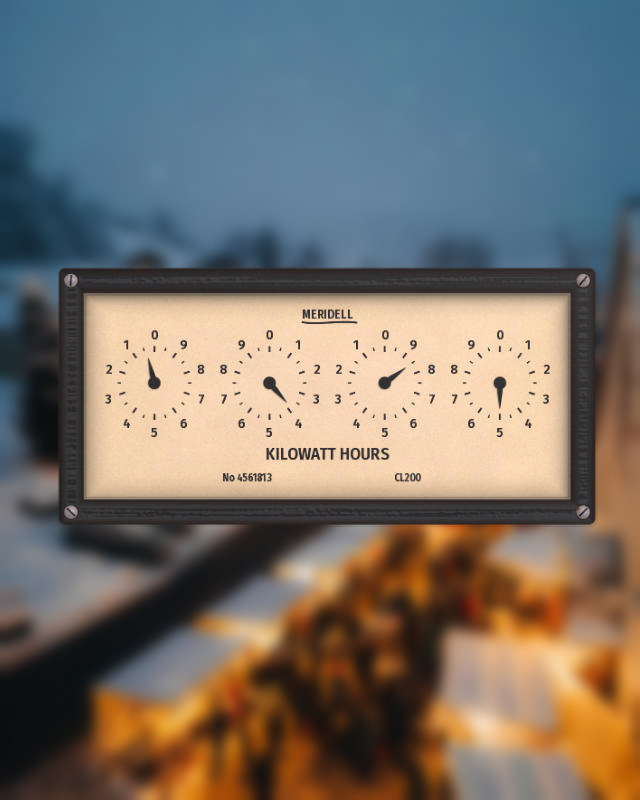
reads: value=385 unit=kWh
